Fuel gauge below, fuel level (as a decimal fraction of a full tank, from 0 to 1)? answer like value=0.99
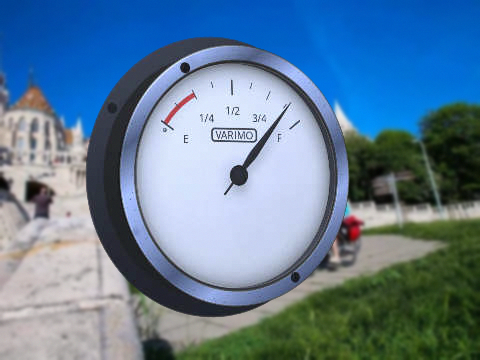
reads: value=0.875
